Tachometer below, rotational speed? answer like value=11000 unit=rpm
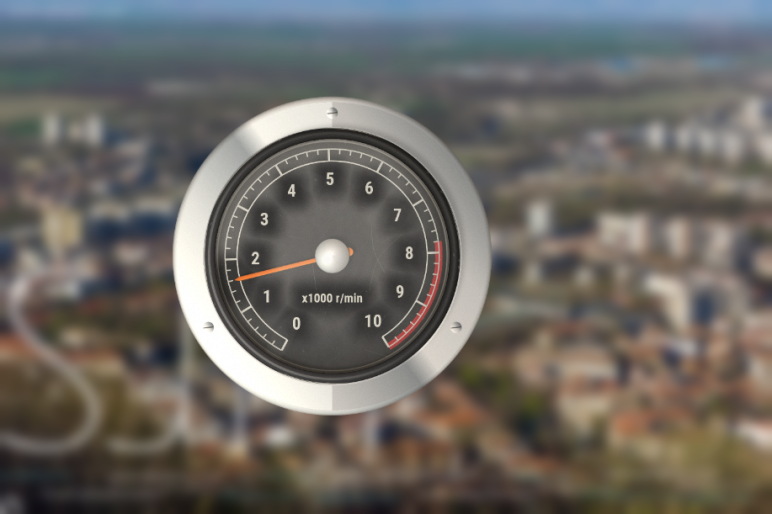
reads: value=1600 unit=rpm
